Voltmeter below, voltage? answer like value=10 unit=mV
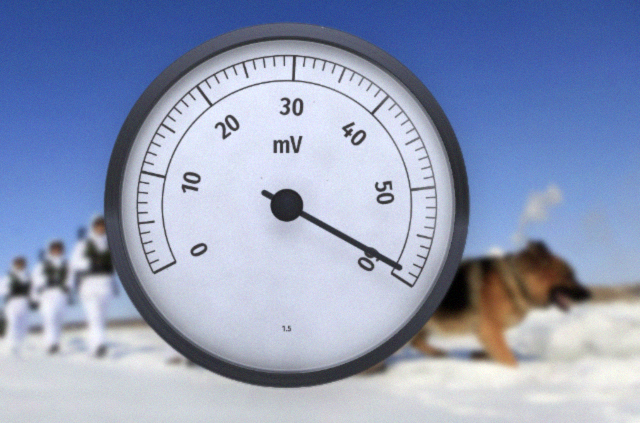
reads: value=59 unit=mV
